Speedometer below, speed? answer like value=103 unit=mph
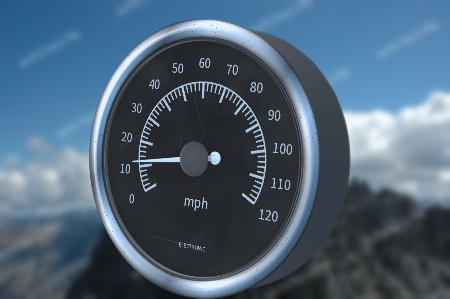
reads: value=12 unit=mph
